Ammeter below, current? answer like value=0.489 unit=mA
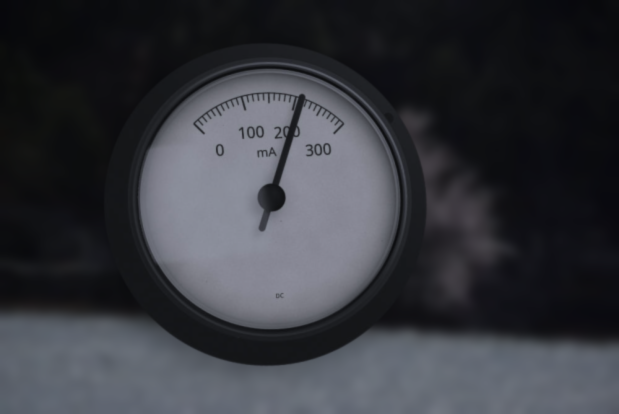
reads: value=210 unit=mA
